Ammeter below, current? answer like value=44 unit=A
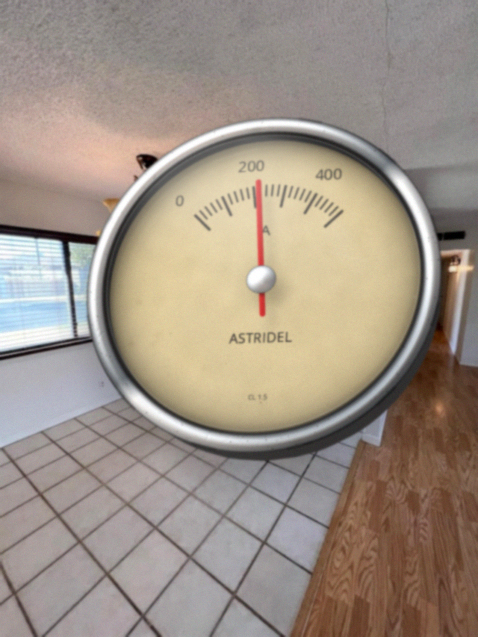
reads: value=220 unit=A
